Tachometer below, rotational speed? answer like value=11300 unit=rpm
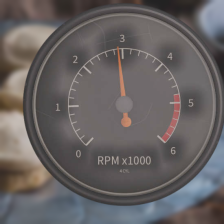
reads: value=2900 unit=rpm
